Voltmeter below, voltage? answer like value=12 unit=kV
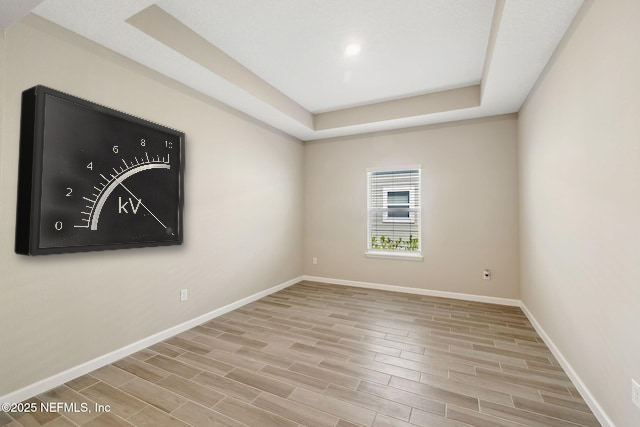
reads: value=4.5 unit=kV
